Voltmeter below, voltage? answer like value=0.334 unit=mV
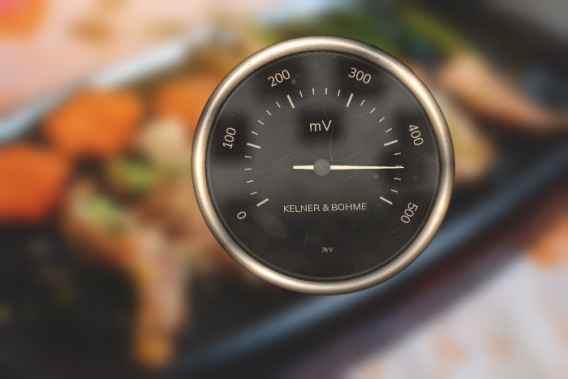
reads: value=440 unit=mV
